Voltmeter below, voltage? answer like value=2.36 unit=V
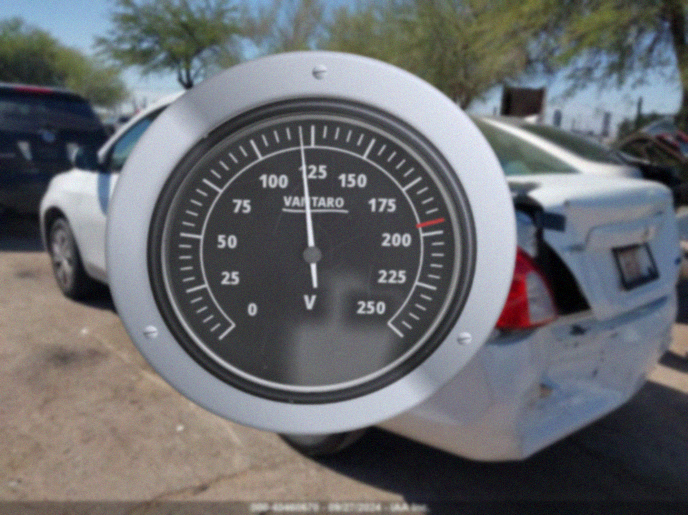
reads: value=120 unit=V
